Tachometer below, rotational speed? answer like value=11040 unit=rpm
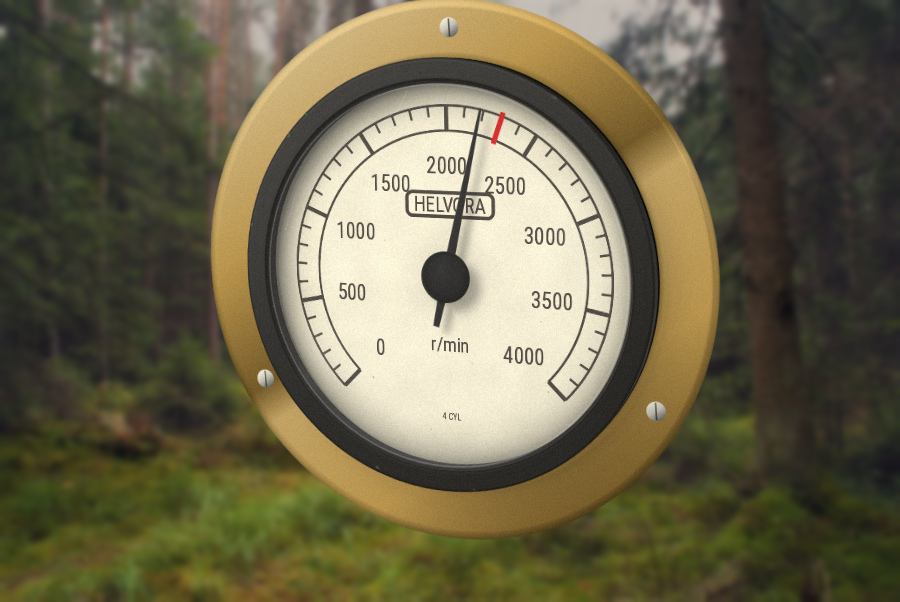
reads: value=2200 unit=rpm
